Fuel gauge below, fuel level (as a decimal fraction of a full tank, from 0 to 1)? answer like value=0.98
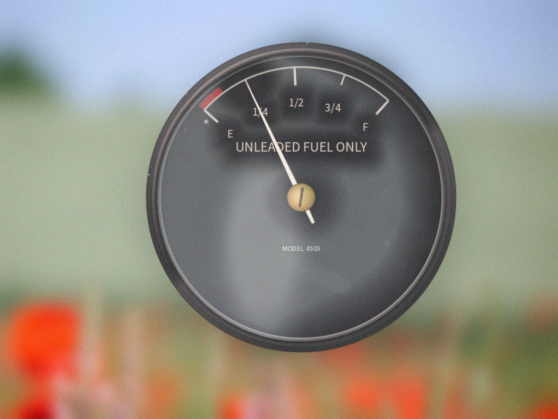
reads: value=0.25
